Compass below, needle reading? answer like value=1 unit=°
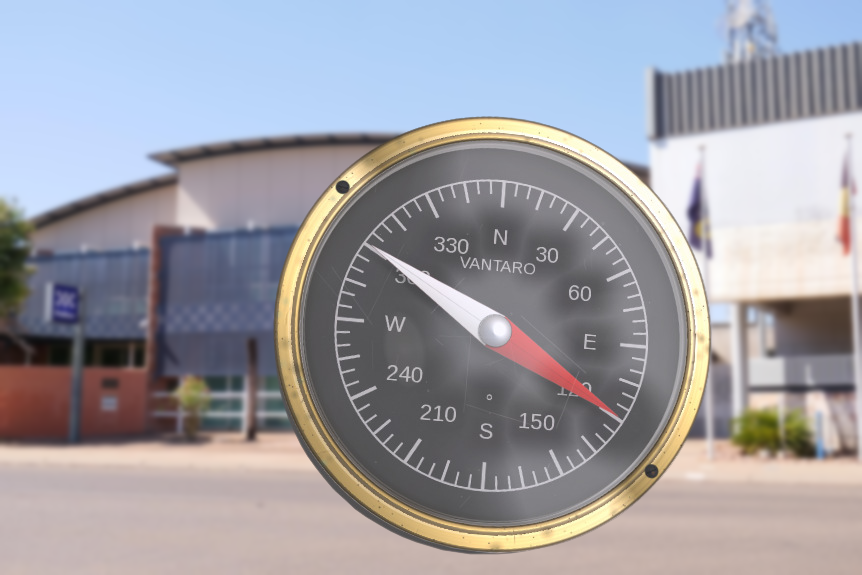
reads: value=120 unit=°
